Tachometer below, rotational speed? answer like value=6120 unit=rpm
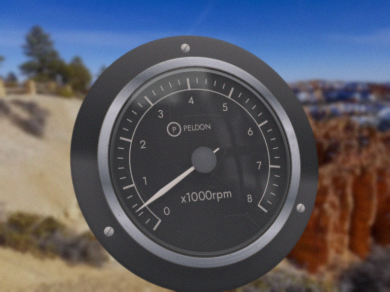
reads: value=500 unit=rpm
